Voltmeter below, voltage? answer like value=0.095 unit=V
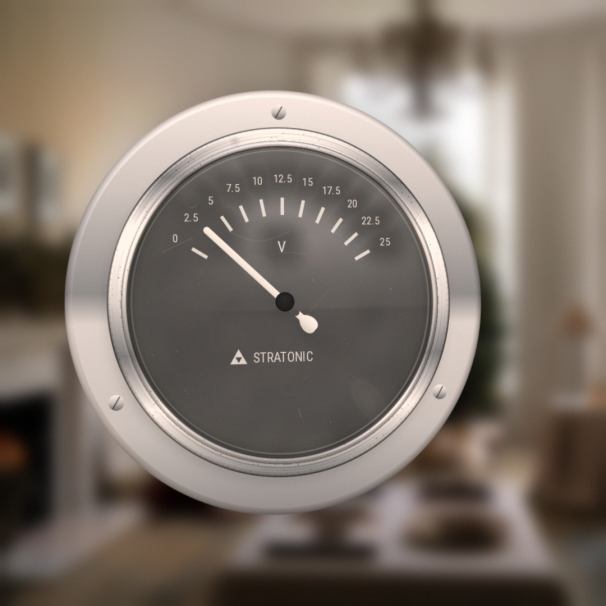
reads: value=2.5 unit=V
